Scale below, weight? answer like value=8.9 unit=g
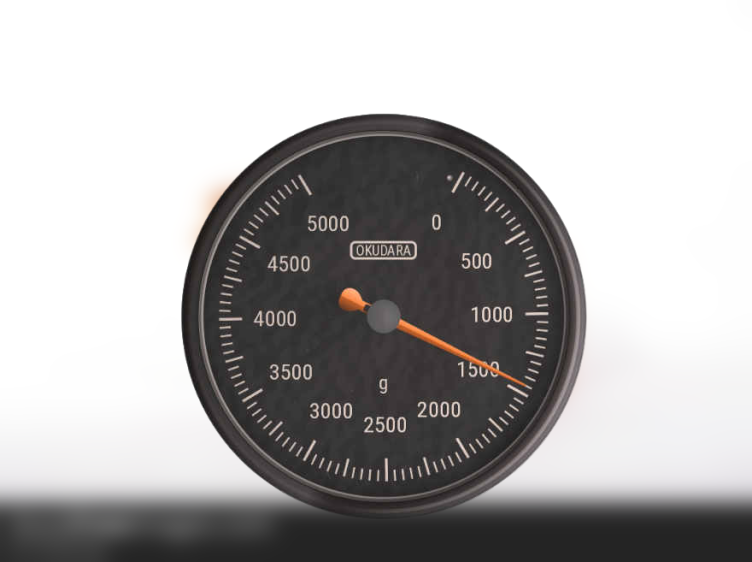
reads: value=1450 unit=g
